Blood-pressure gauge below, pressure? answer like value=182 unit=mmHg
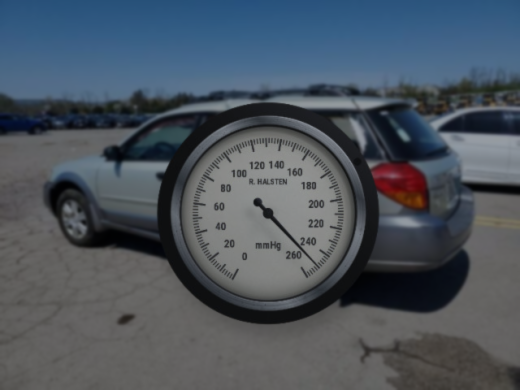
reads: value=250 unit=mmHg
